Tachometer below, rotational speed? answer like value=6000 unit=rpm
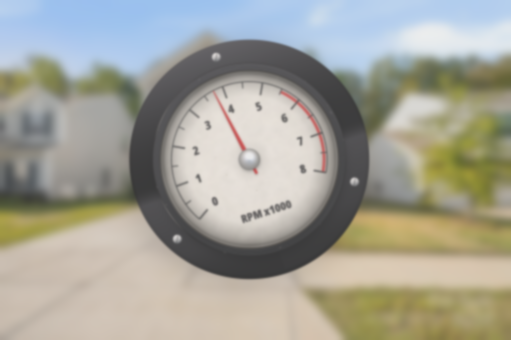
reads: value=3750 unit=rpm
